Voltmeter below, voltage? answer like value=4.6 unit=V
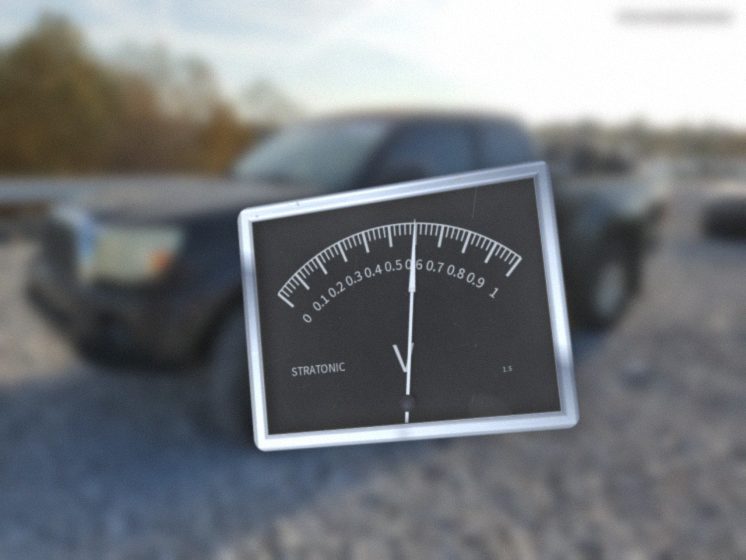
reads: value=0.6 unit=V
